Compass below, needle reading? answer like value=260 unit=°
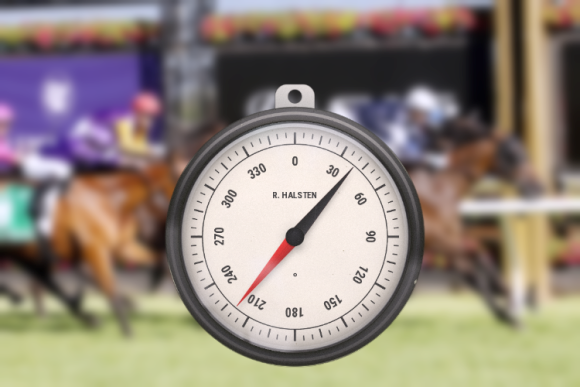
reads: value=220 unit=°
